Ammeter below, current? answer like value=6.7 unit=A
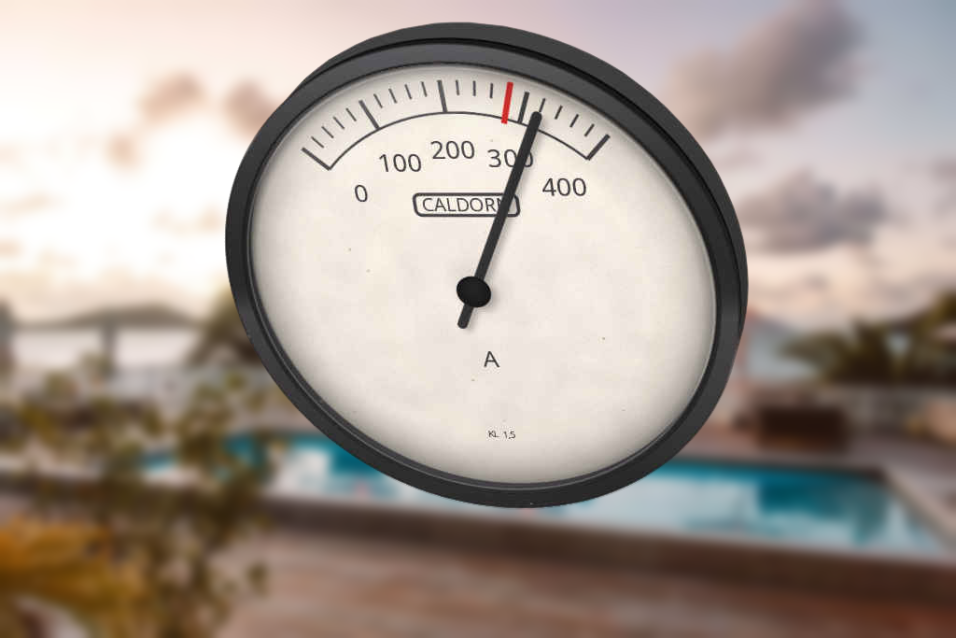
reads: value=320 unit=A
